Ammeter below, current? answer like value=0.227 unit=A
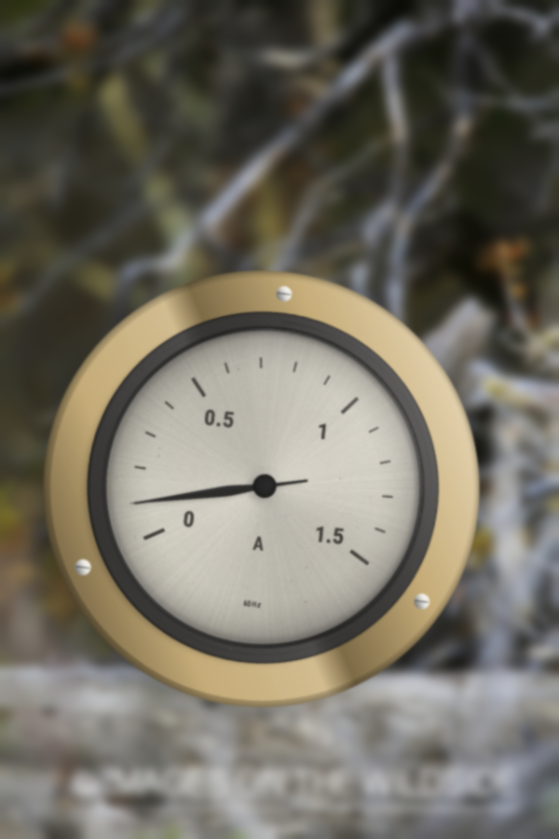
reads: value=0.1 unit=A
